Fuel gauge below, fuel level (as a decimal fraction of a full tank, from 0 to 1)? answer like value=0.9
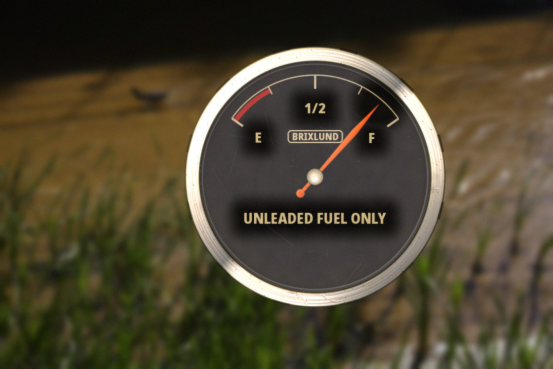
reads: value=0.875
